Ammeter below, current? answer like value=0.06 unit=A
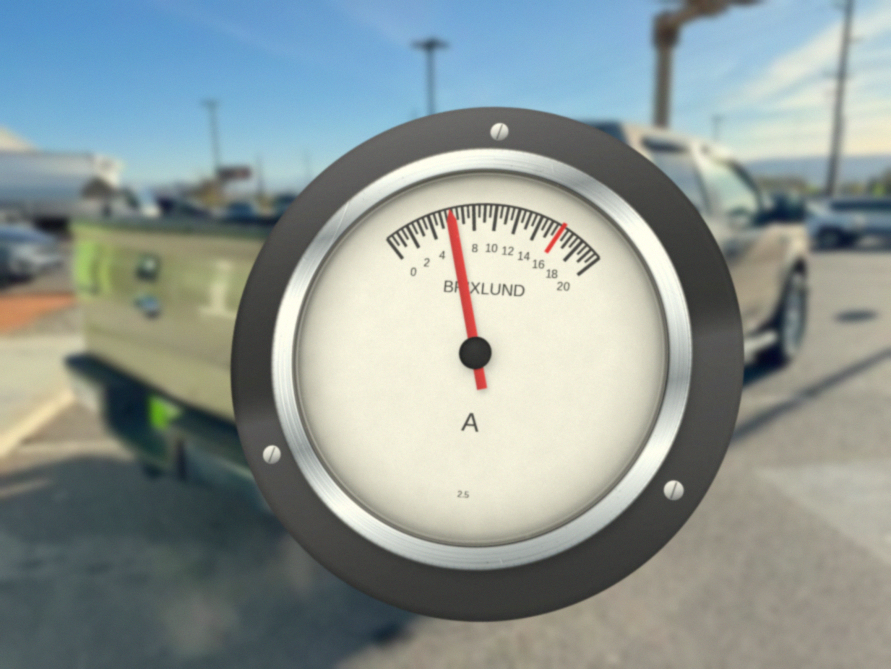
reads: value=6 unit=A
